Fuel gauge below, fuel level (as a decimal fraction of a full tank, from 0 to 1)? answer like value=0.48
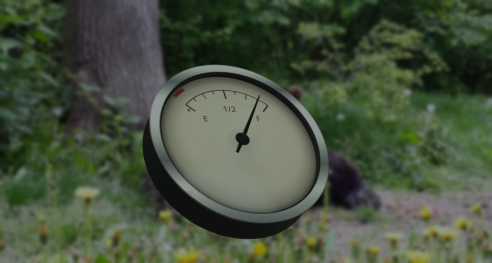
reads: value=0.875
